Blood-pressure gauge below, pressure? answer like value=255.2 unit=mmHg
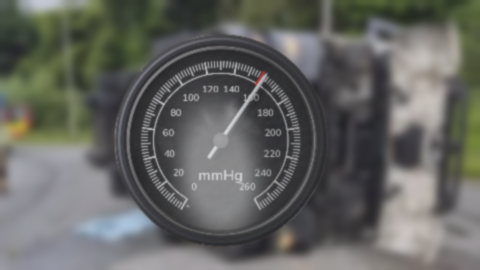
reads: value=160 unit=mmHg
